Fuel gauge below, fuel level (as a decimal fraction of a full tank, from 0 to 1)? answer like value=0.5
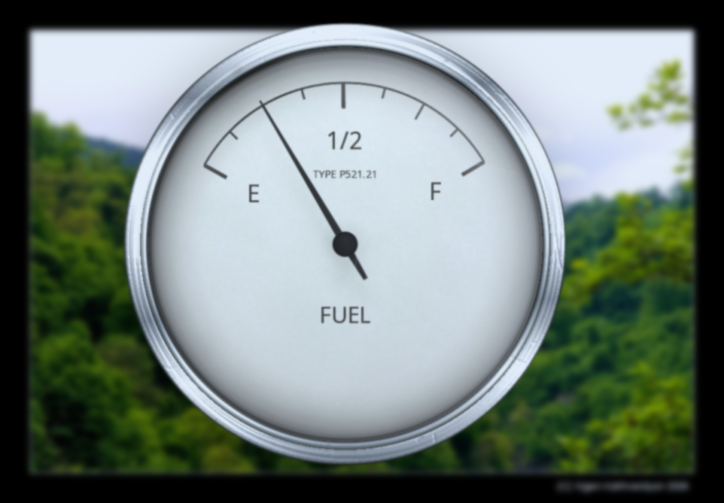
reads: value=0.25
